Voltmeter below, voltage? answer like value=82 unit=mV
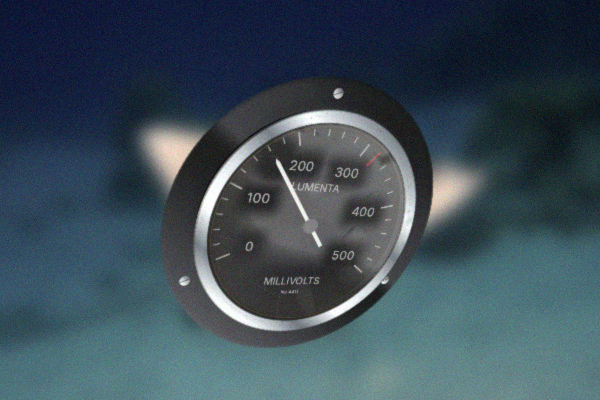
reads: value=160 unit=mV
